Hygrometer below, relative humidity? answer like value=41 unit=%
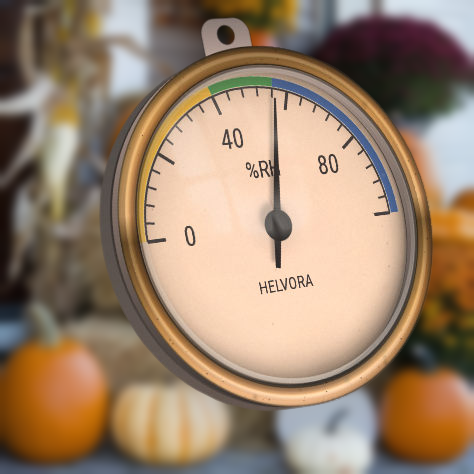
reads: value=56 unit=%
